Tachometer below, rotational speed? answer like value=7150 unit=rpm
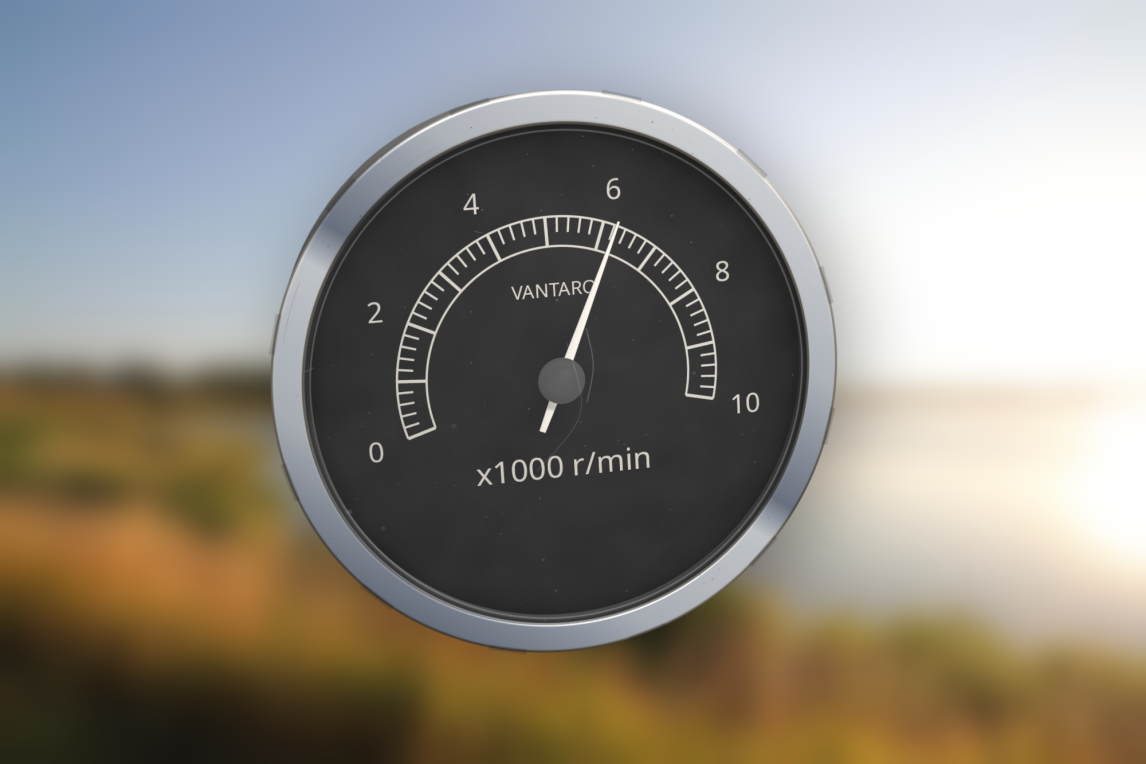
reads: value=6200 unit=rpm
